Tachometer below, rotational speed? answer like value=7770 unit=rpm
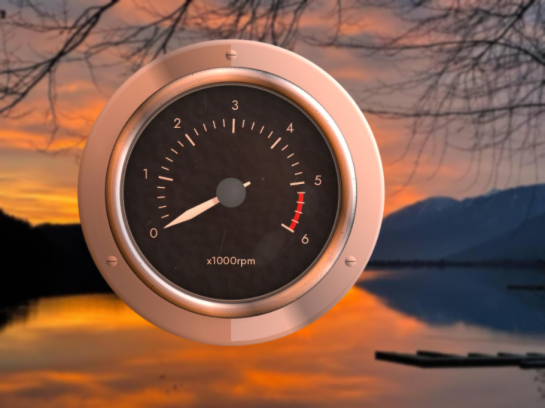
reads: value=0 unit=rpm
